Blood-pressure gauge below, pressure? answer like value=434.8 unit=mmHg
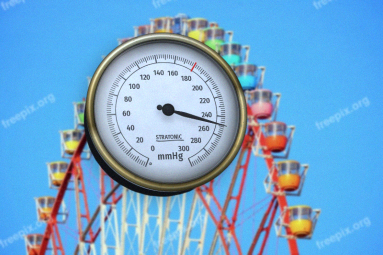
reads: value=250 unit=mmHg
